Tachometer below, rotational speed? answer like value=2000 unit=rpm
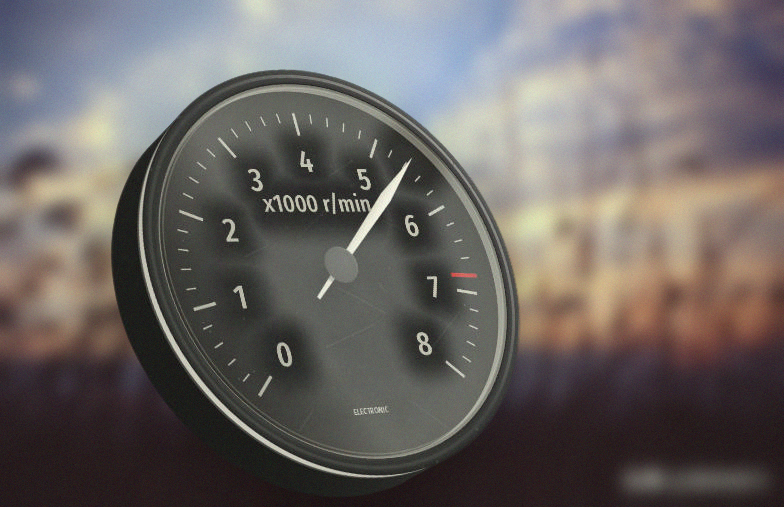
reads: value=5400 unit=rpm
